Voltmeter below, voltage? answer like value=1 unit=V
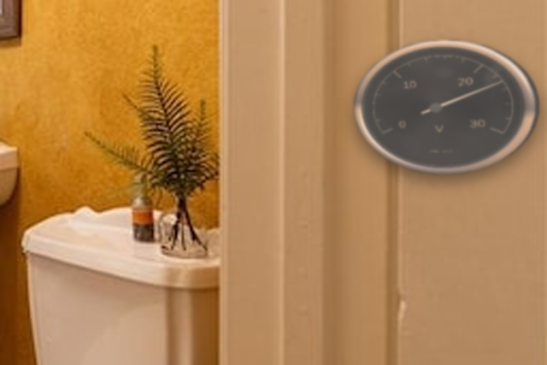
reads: value=23 unit=V
